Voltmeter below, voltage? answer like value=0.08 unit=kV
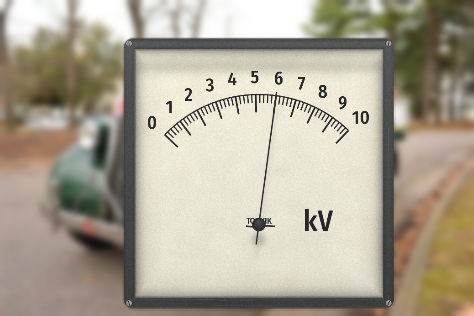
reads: value=6 unit=kV
